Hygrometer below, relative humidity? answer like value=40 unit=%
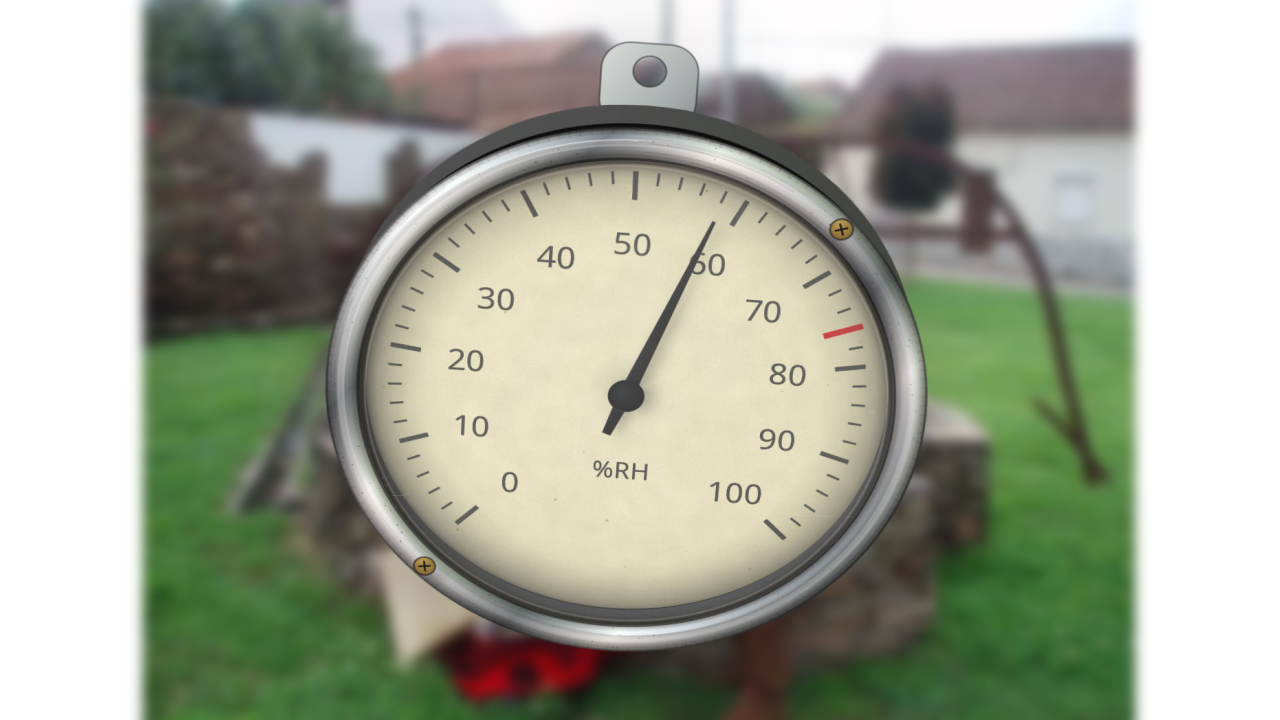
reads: value=58 unit=%
